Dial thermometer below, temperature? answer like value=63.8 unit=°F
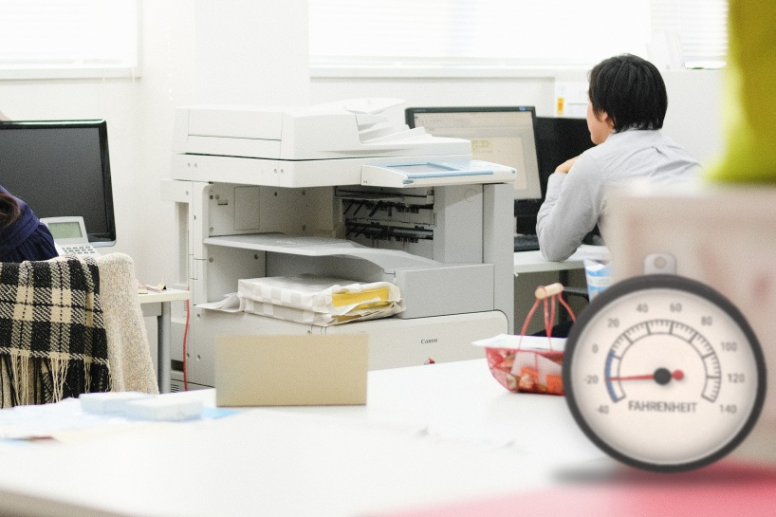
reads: value=-20 unit=°F
